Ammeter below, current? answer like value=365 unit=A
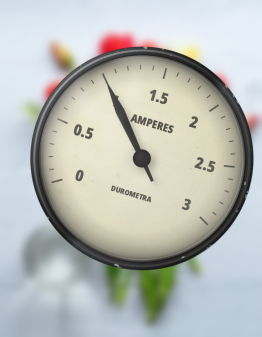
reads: value=1 unit=A
